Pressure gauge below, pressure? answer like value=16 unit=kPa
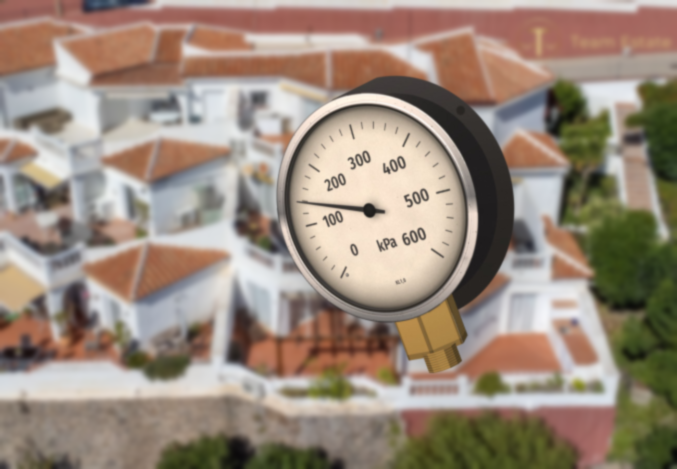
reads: value=140 unit=kPa
